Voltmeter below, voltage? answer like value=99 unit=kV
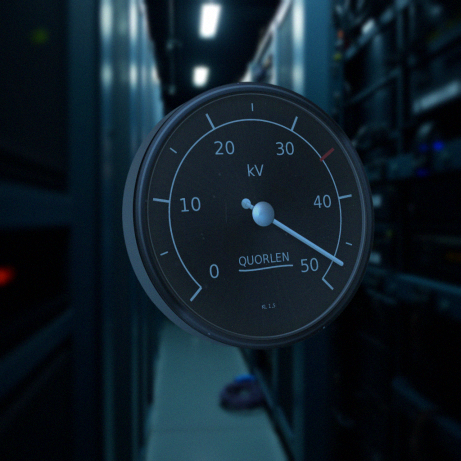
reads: value=47.5 unit=kV
